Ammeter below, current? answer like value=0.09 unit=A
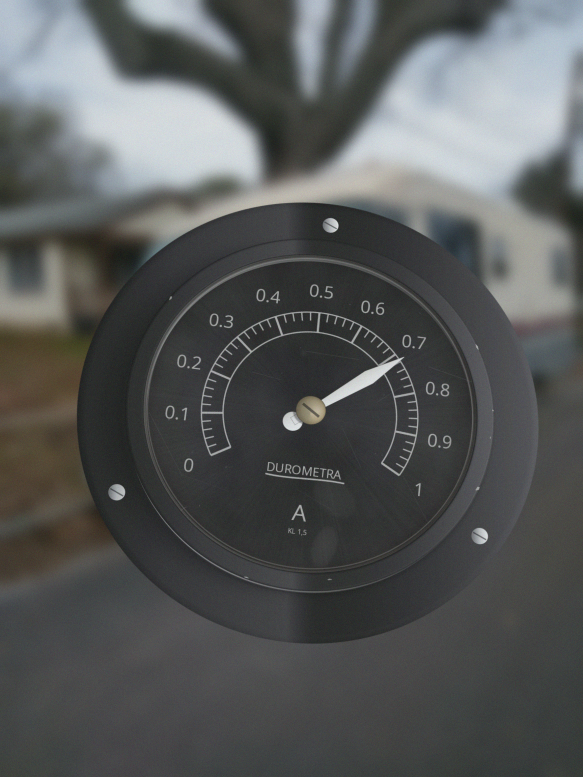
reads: value=0.72 unit=A
